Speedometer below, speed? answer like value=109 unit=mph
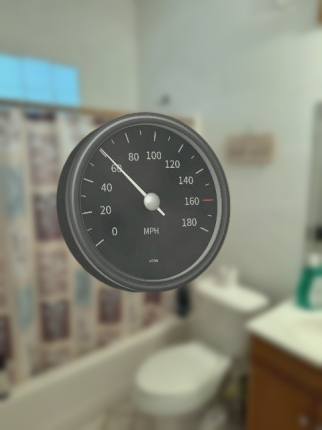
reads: value=60 unit=mph
